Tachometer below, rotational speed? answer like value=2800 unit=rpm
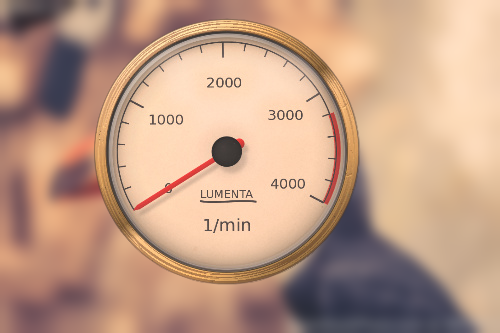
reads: value=0 unit=rpm
